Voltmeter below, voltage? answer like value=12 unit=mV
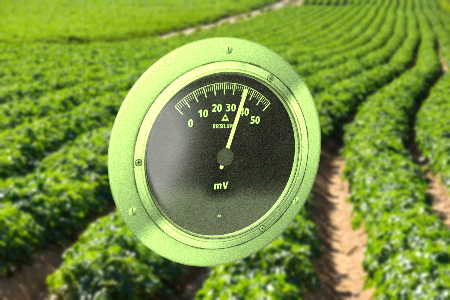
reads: value=35 unit=mV
